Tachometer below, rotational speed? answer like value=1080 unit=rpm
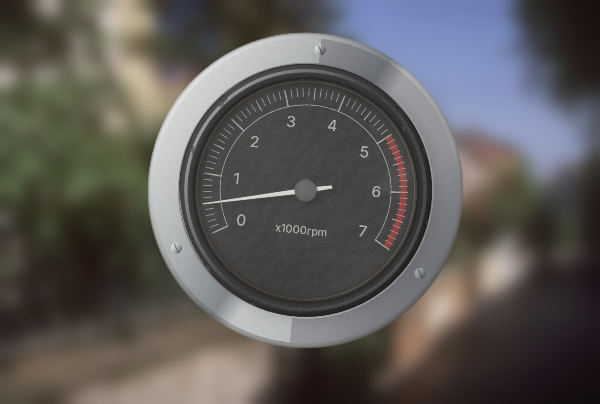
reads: value=500 unit=rpm
